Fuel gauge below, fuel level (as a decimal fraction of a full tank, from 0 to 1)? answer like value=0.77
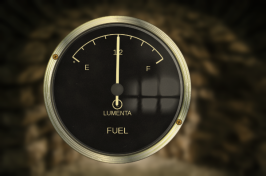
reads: value=0.5
